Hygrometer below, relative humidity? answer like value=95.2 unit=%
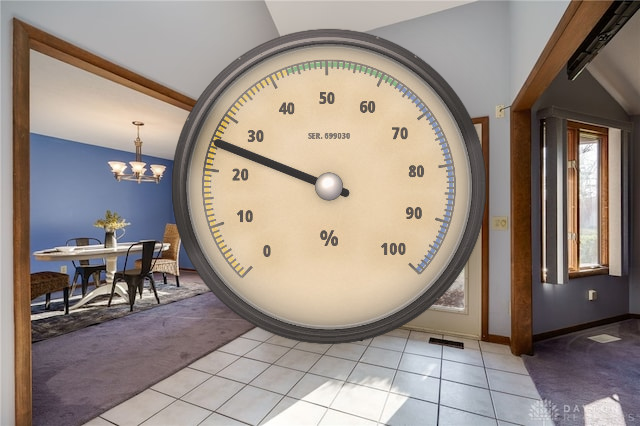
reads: value=25 unit=%
